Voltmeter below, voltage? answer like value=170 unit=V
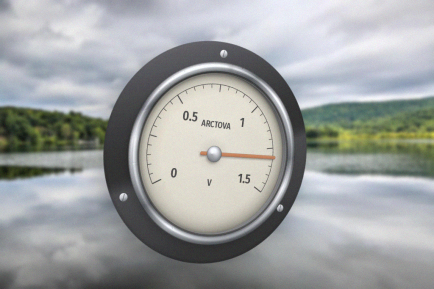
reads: value=1.3 unit=V
